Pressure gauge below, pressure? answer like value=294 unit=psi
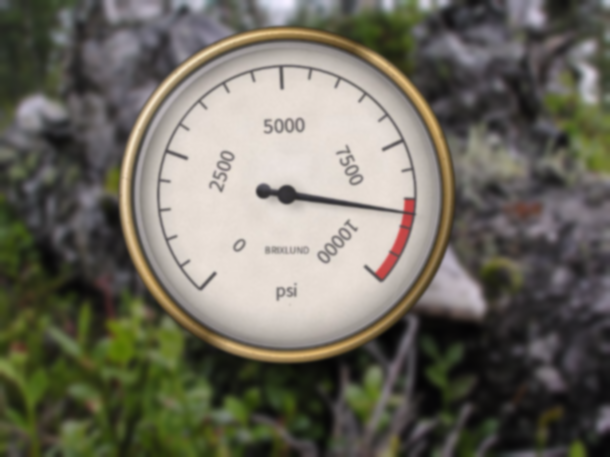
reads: value=8750 unit=psi
